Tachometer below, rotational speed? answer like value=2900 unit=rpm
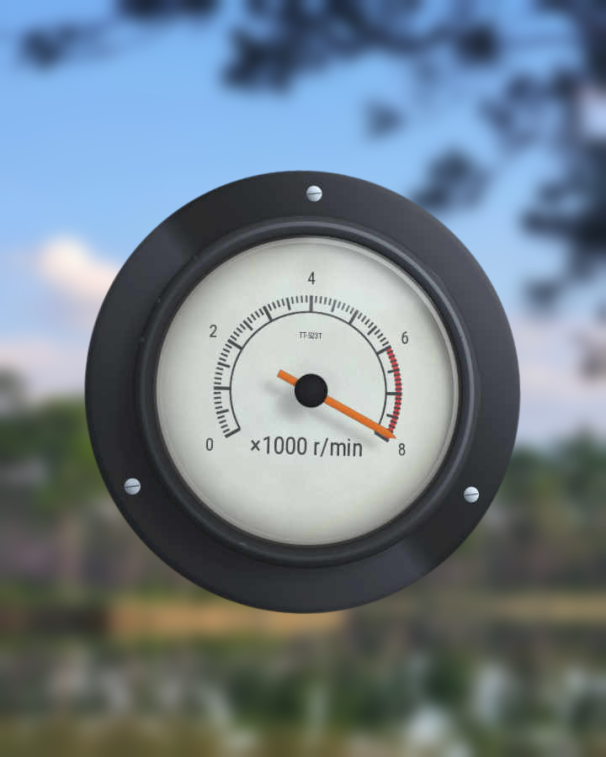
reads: value=7900 unit=rpm
